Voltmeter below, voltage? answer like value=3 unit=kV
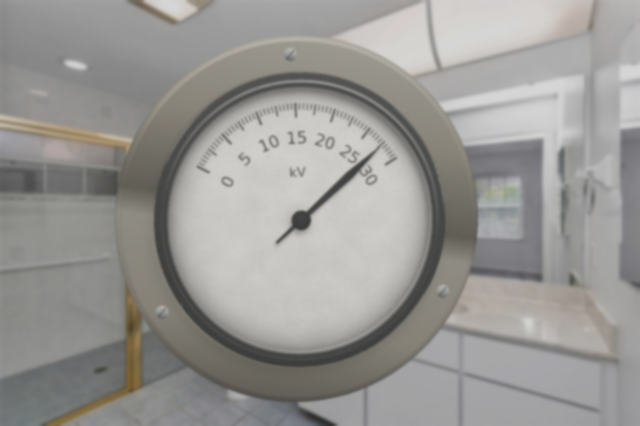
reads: value=27.5 unit=kV
